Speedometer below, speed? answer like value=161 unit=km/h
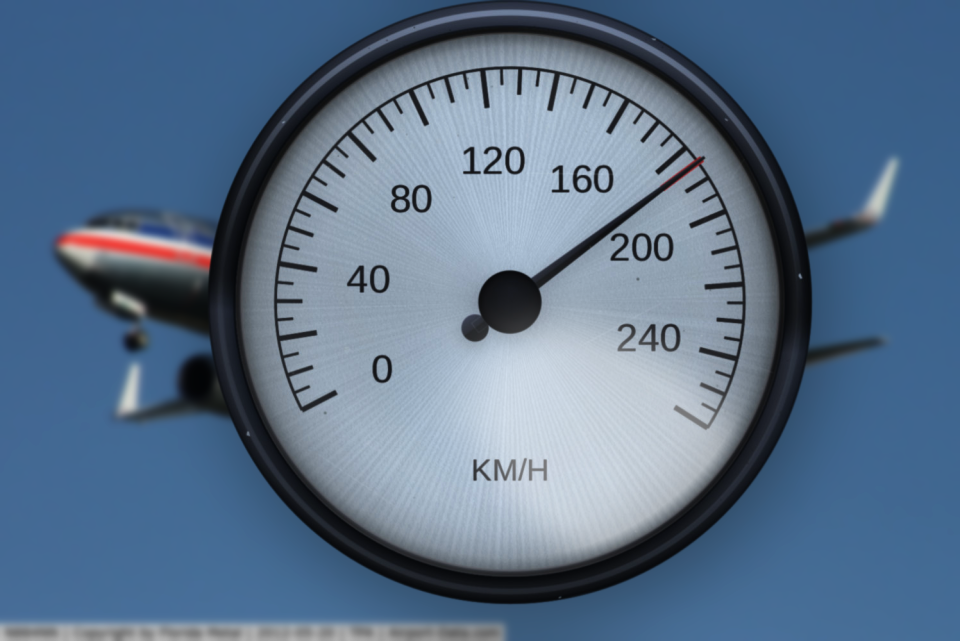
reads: value=185 unit=km/h
